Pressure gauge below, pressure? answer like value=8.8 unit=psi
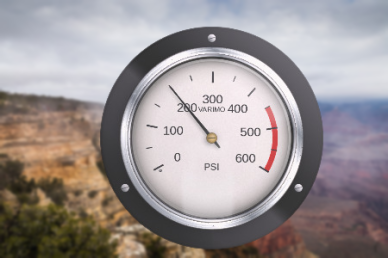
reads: value=200 unit=psi
